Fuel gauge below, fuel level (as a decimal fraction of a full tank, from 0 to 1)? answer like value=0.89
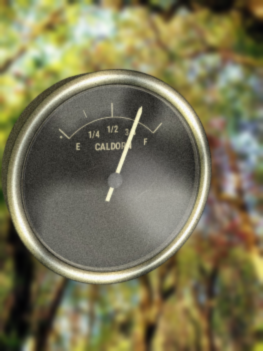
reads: value=0.75
